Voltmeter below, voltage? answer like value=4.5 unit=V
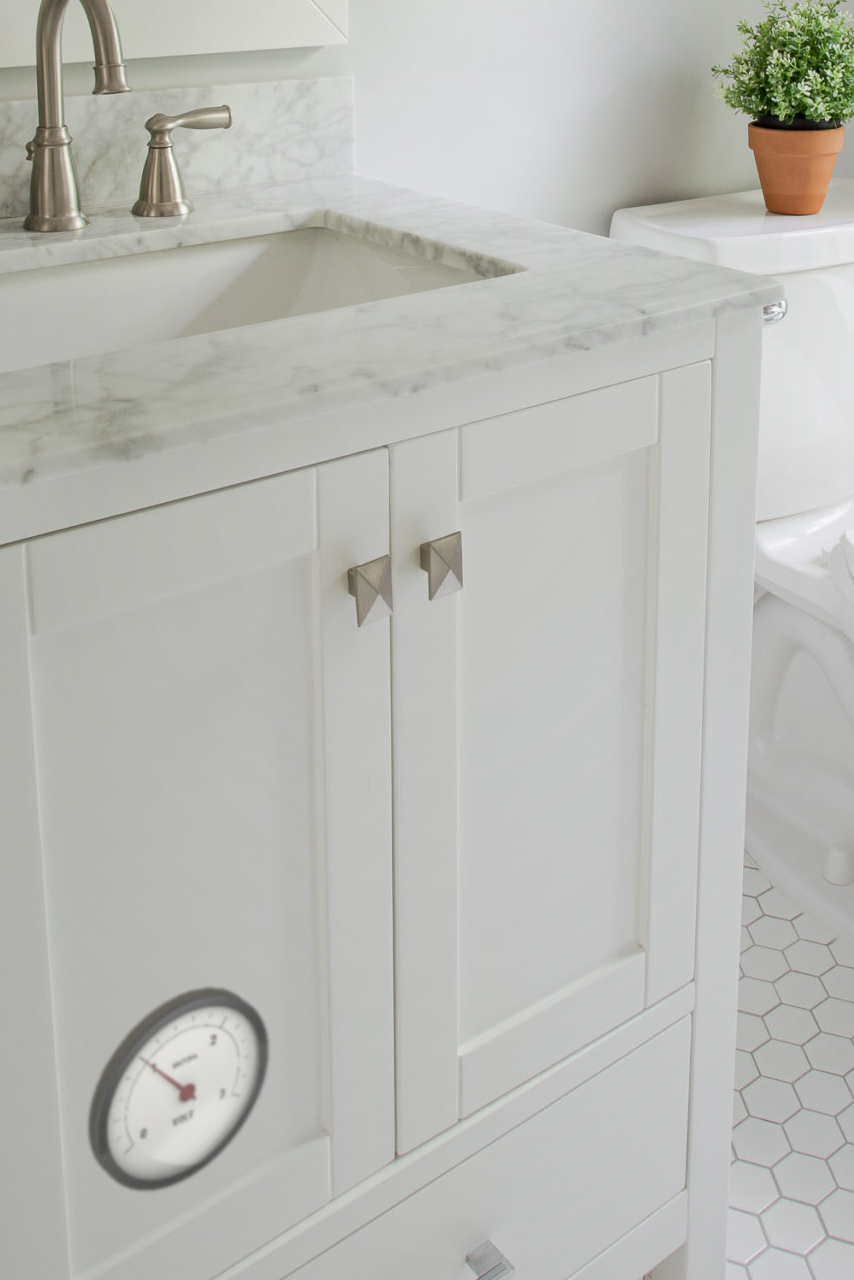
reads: value=1 unit=V
